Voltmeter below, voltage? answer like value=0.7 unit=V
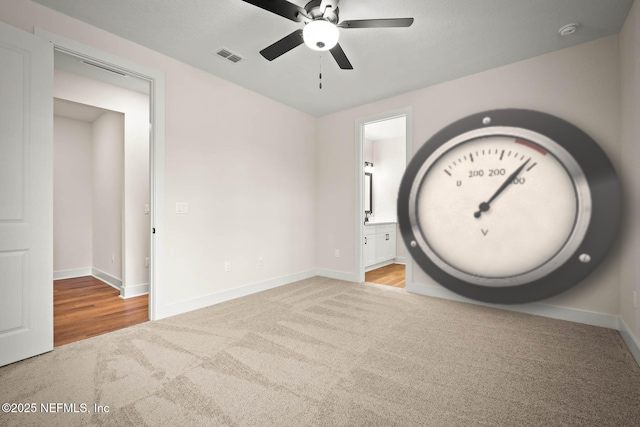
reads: value=280 unit=V
